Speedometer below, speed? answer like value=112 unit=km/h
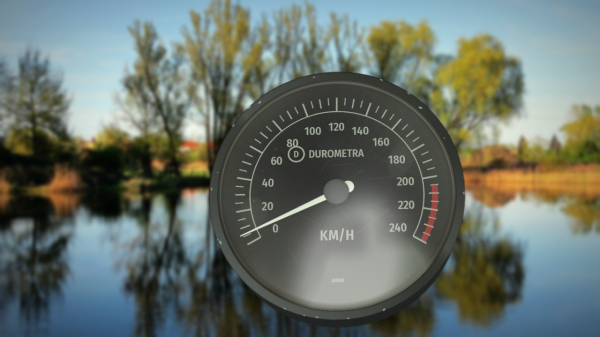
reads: value=5 unit=km/h
